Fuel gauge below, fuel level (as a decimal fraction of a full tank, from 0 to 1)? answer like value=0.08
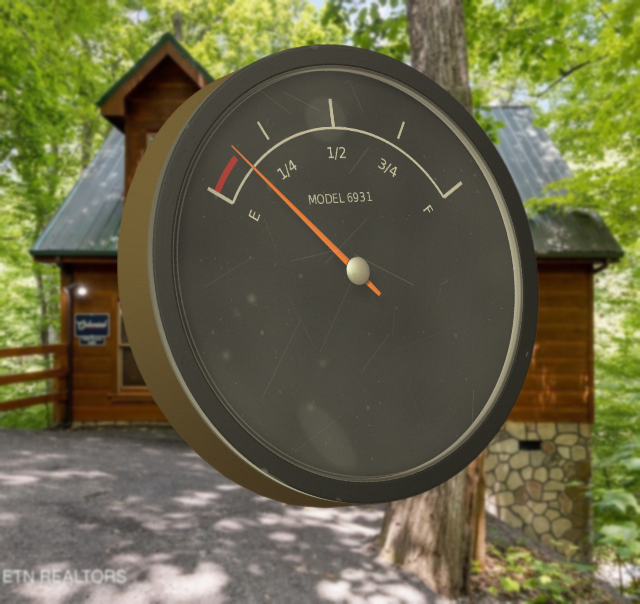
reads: value=0.125
